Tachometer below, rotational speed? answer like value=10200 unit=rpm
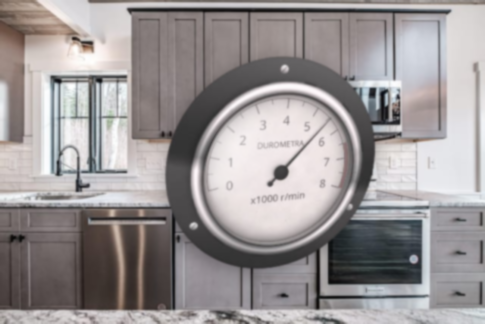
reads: value=5500 unit=rpm
